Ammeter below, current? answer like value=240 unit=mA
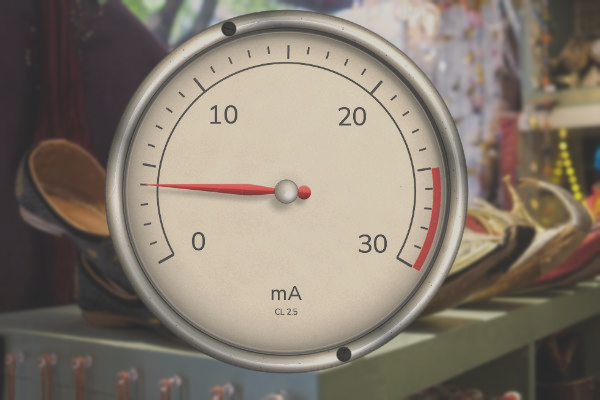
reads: value=4 unit=mA
